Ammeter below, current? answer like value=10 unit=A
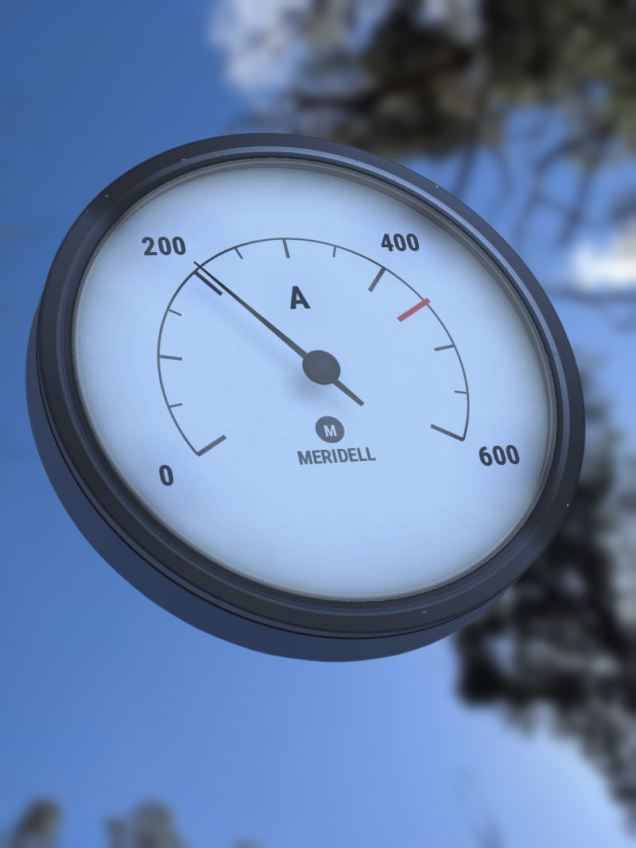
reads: value=200 unit=A
